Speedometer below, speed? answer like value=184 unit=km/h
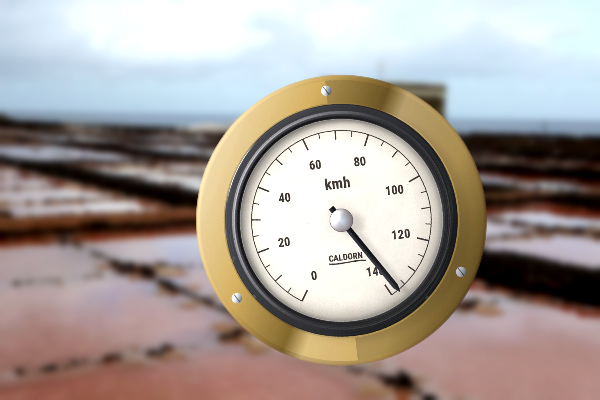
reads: value=137.5 unit=km/h
